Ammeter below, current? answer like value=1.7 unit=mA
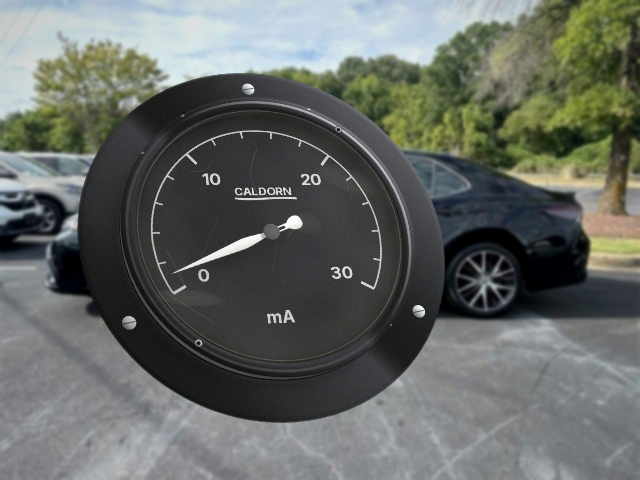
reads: value=1 unit=mA
